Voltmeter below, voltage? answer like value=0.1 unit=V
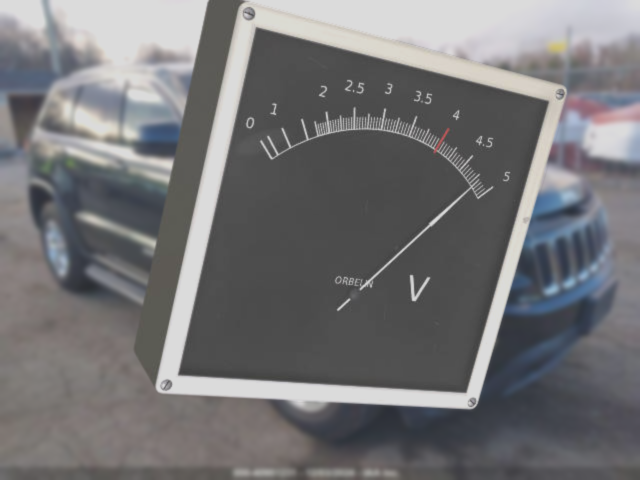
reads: value=4.75 unit=V
